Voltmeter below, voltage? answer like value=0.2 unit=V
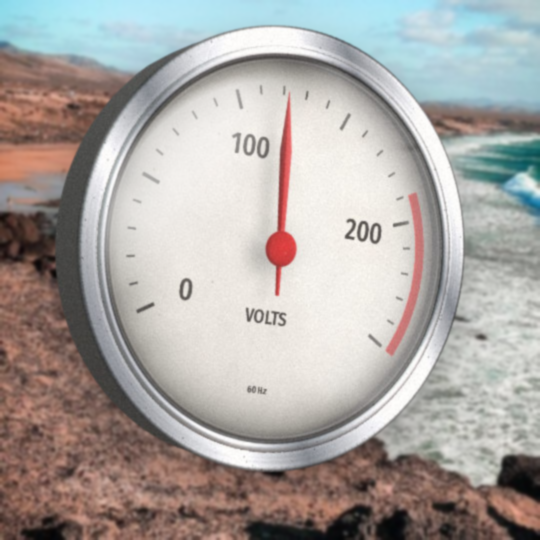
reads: value=120 unit=V
